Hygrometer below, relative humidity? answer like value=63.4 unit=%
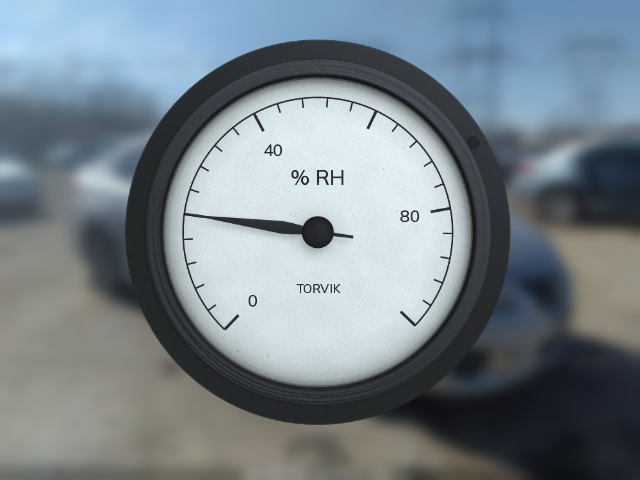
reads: value=20 unit=%
